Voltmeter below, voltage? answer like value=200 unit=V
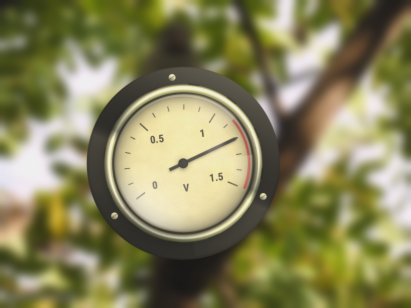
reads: value=1.2 unit=V
